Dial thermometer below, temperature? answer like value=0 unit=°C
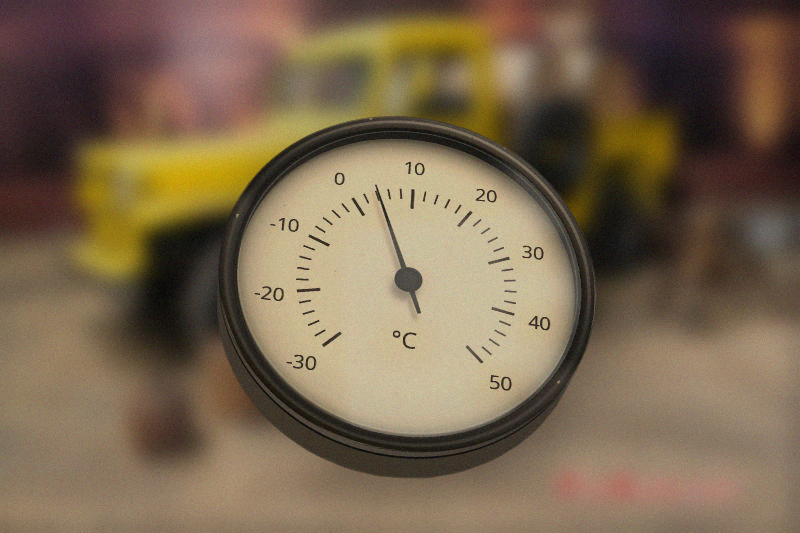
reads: value=4 unit=°C
